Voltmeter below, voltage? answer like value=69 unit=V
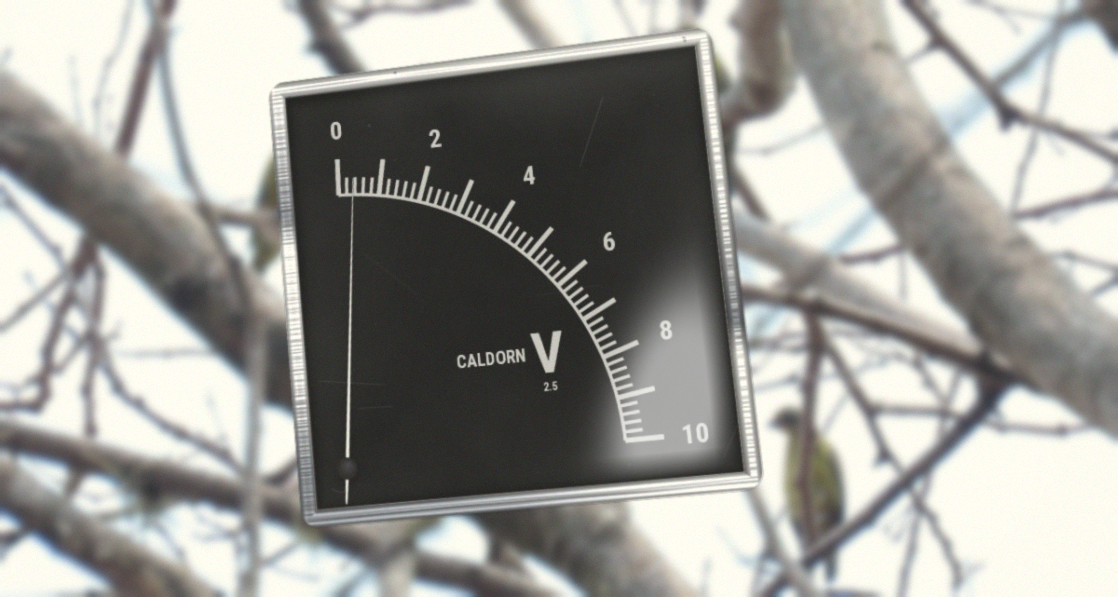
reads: value=0.4 unit=V
